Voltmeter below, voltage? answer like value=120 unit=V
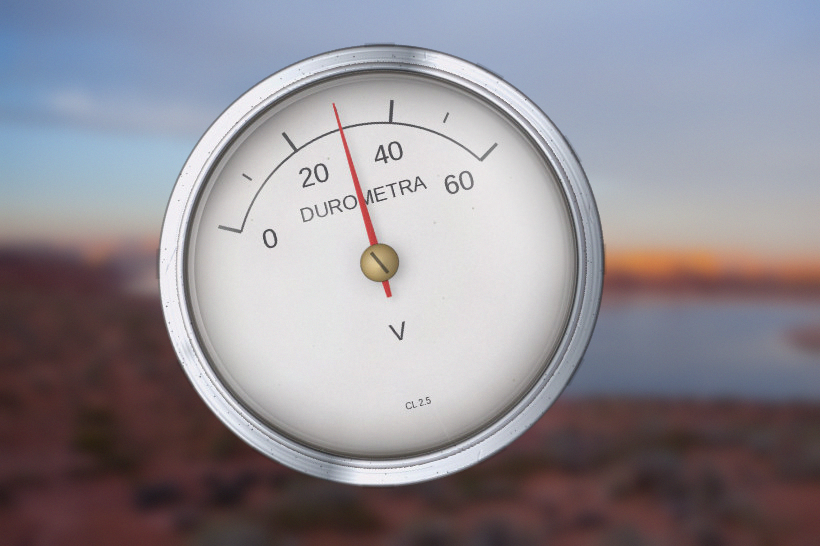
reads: value=30 unit=V
